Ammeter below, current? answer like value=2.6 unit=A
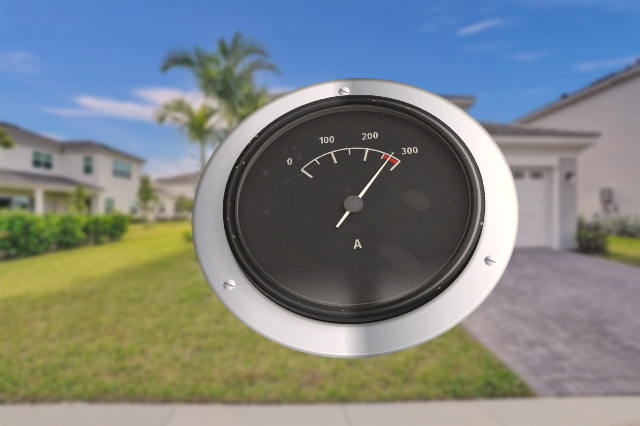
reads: value=275 unit=A
